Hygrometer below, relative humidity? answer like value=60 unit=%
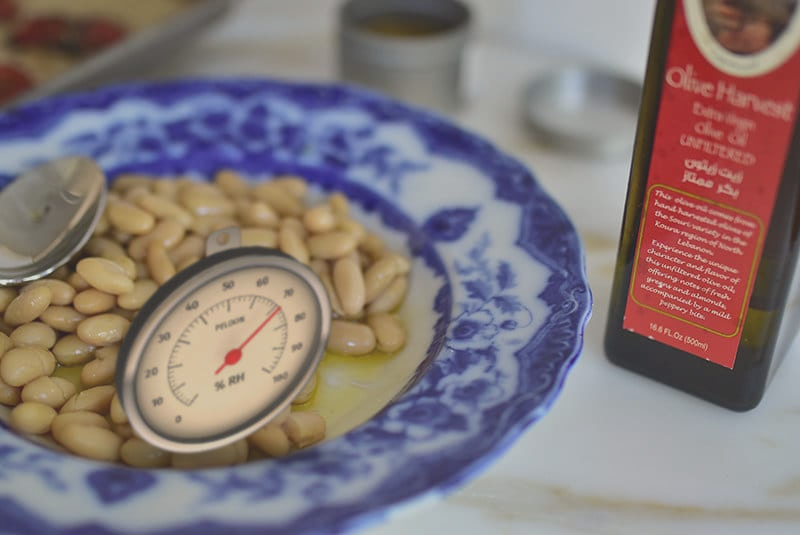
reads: value=70 unit=%
